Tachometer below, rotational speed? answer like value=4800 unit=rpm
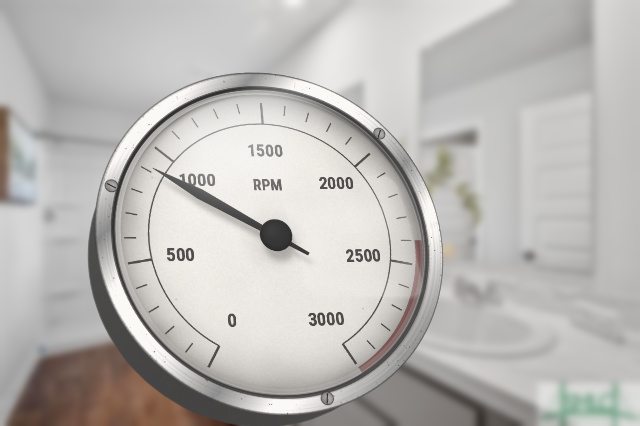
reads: value=900 unit=rpm
